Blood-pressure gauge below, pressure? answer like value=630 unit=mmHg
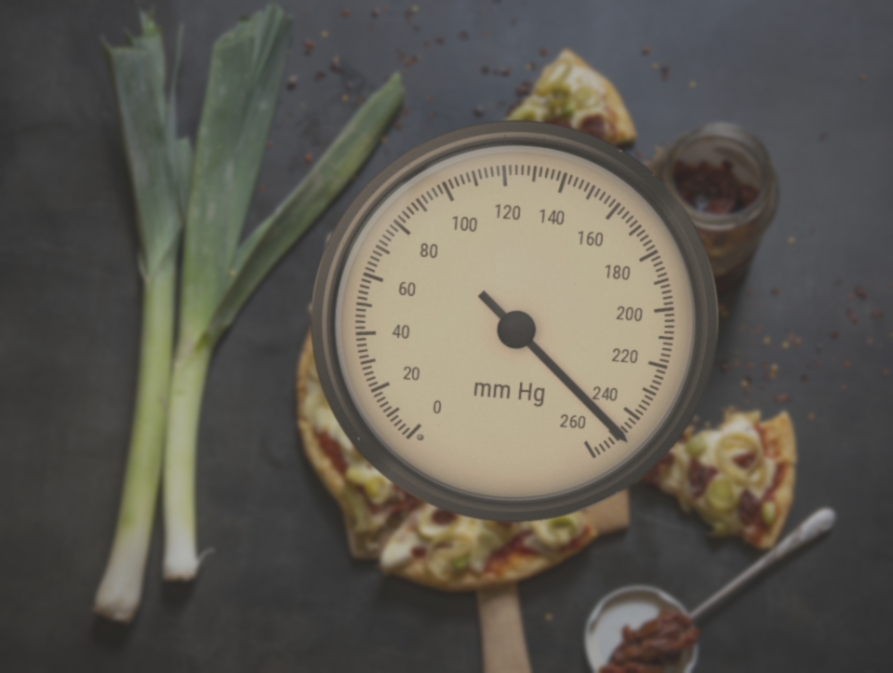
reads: value=248 unit=mmHg
